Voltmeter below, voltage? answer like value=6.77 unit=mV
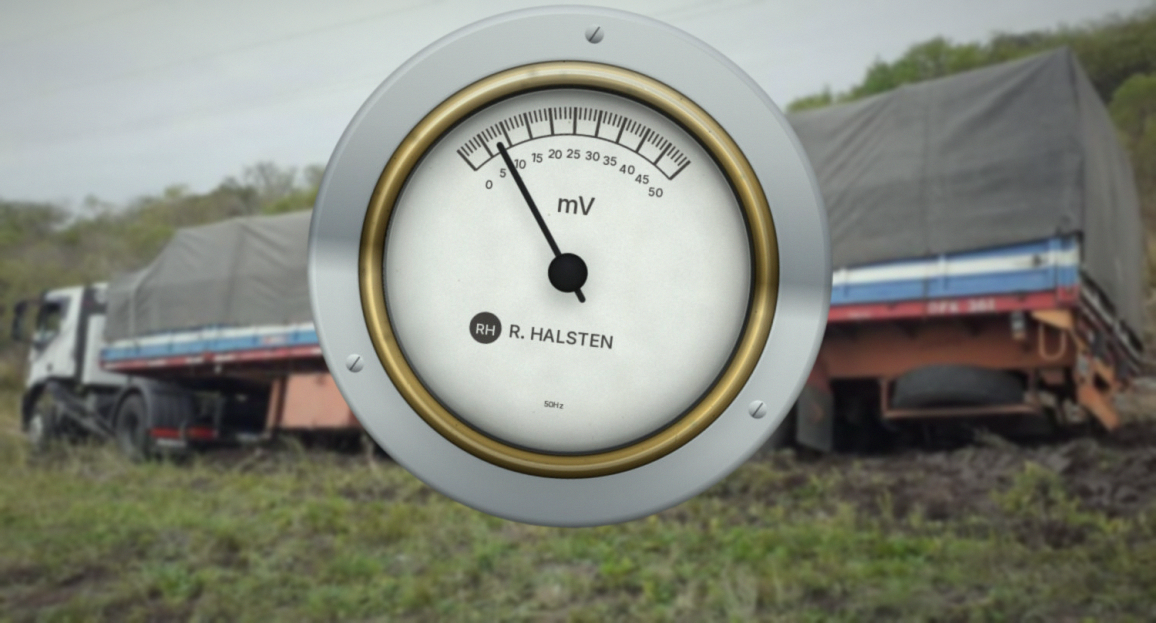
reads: value=8 unit=mV
